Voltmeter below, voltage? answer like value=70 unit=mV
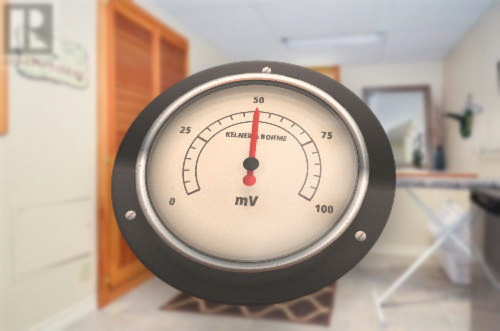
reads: value=50 unit=mV
